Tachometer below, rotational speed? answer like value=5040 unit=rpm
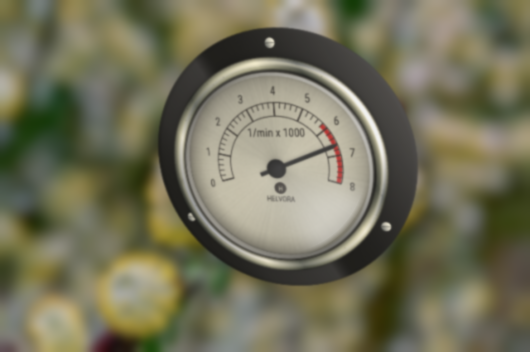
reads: value=6600 unit=rpm
